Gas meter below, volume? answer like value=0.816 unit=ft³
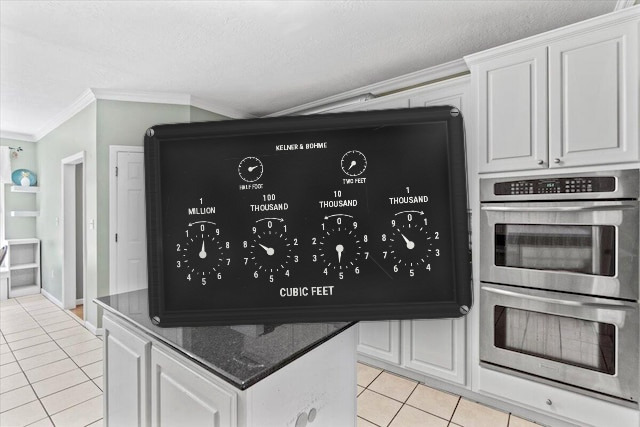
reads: value=984900 unit=ft³
